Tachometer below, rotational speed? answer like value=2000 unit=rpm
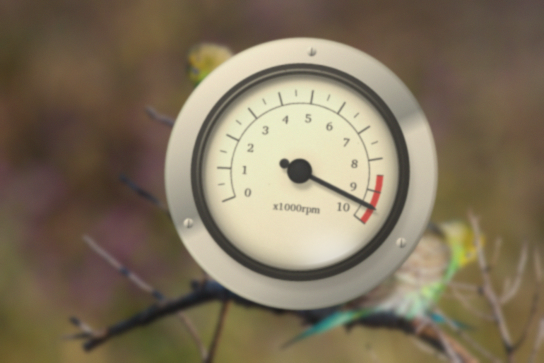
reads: value=9500 unit=rpm
